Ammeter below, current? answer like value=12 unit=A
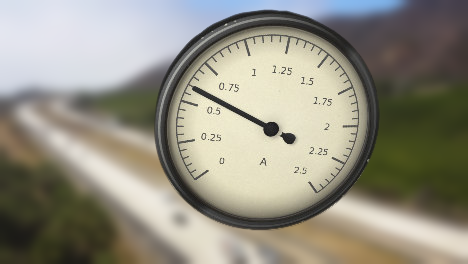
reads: value=0.6 unit=A
